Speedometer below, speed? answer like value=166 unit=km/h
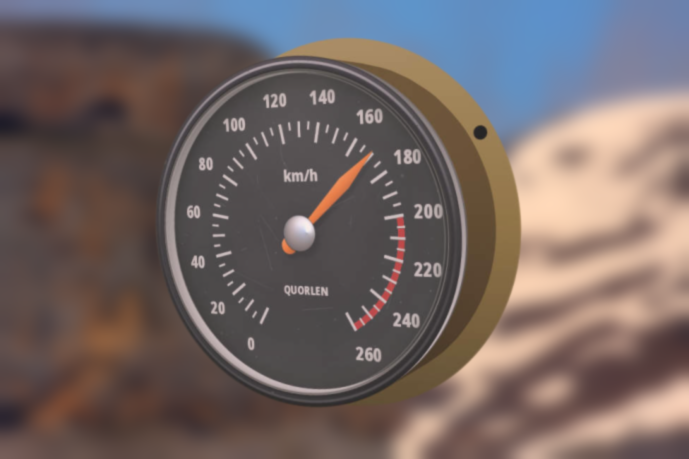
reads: value=170 unit=km/h
